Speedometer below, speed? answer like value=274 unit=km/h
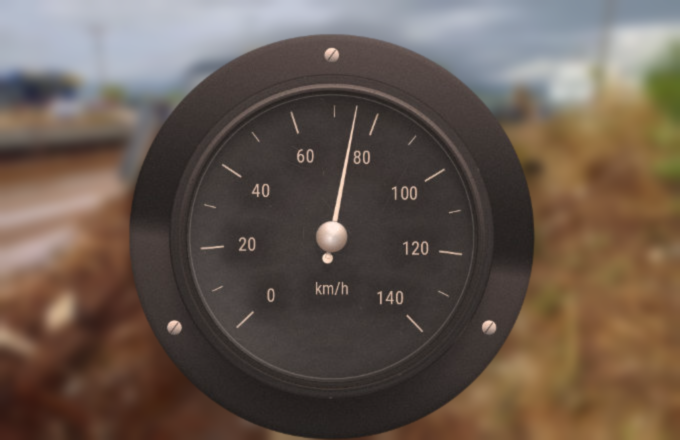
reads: value=75 unit=km/h
